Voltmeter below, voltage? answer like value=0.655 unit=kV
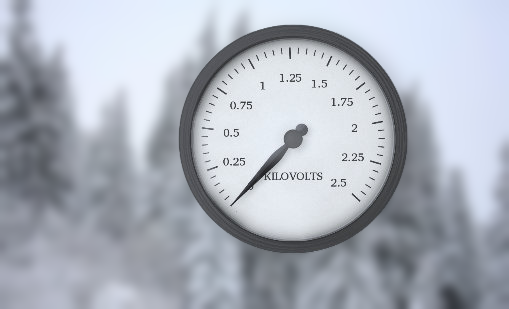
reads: value=0 unit=kV
